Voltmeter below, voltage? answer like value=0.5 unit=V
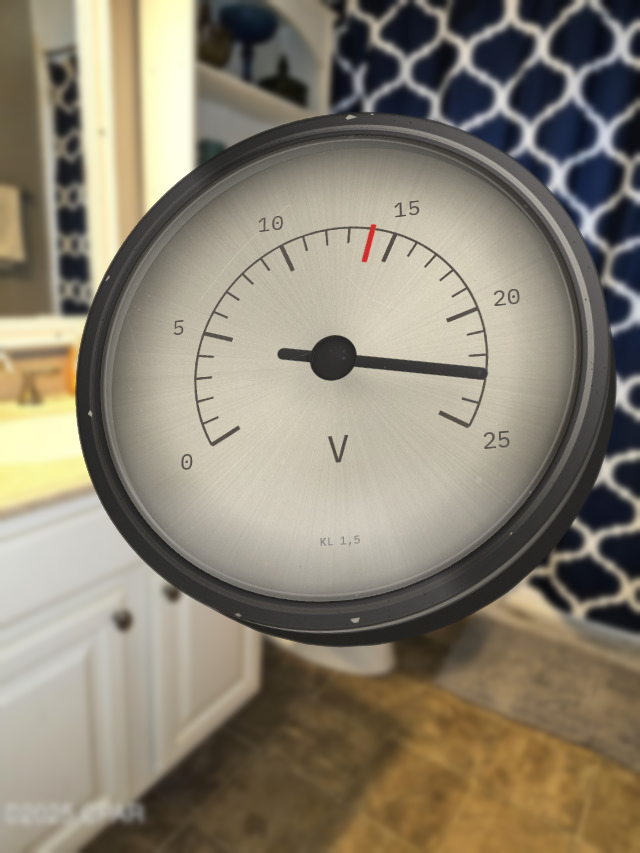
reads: value=23 unit=V
